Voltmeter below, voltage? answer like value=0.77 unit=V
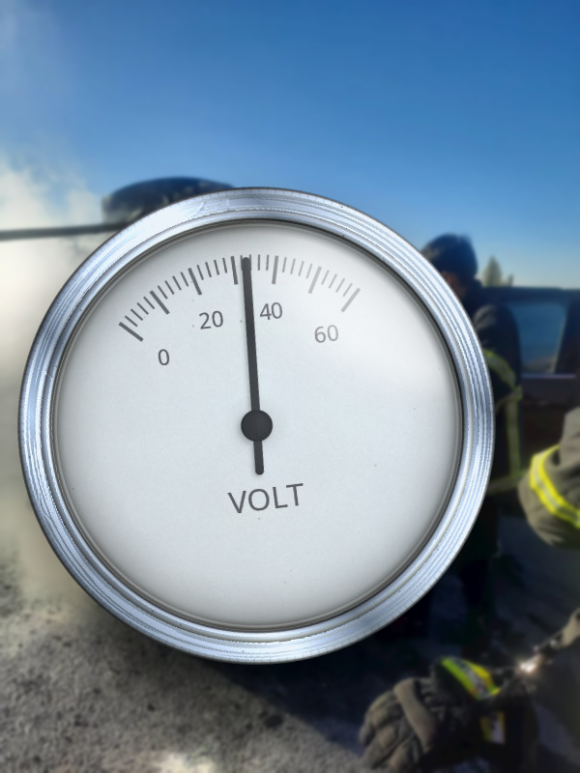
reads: value=33 unit=V
